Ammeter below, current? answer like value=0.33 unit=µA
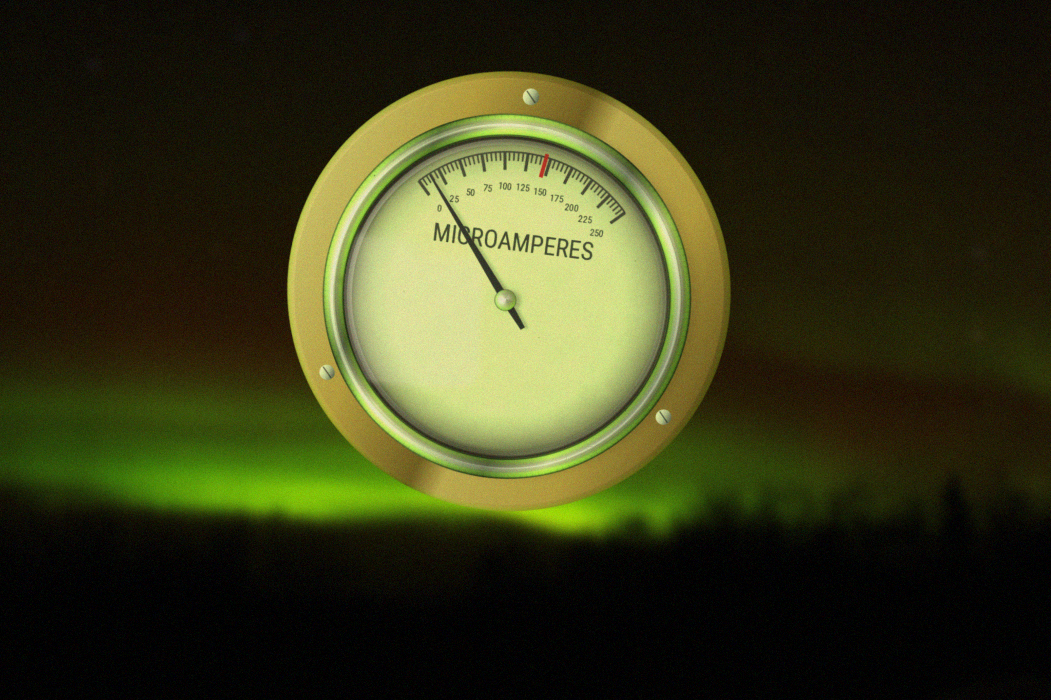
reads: value=15 unit=µA
